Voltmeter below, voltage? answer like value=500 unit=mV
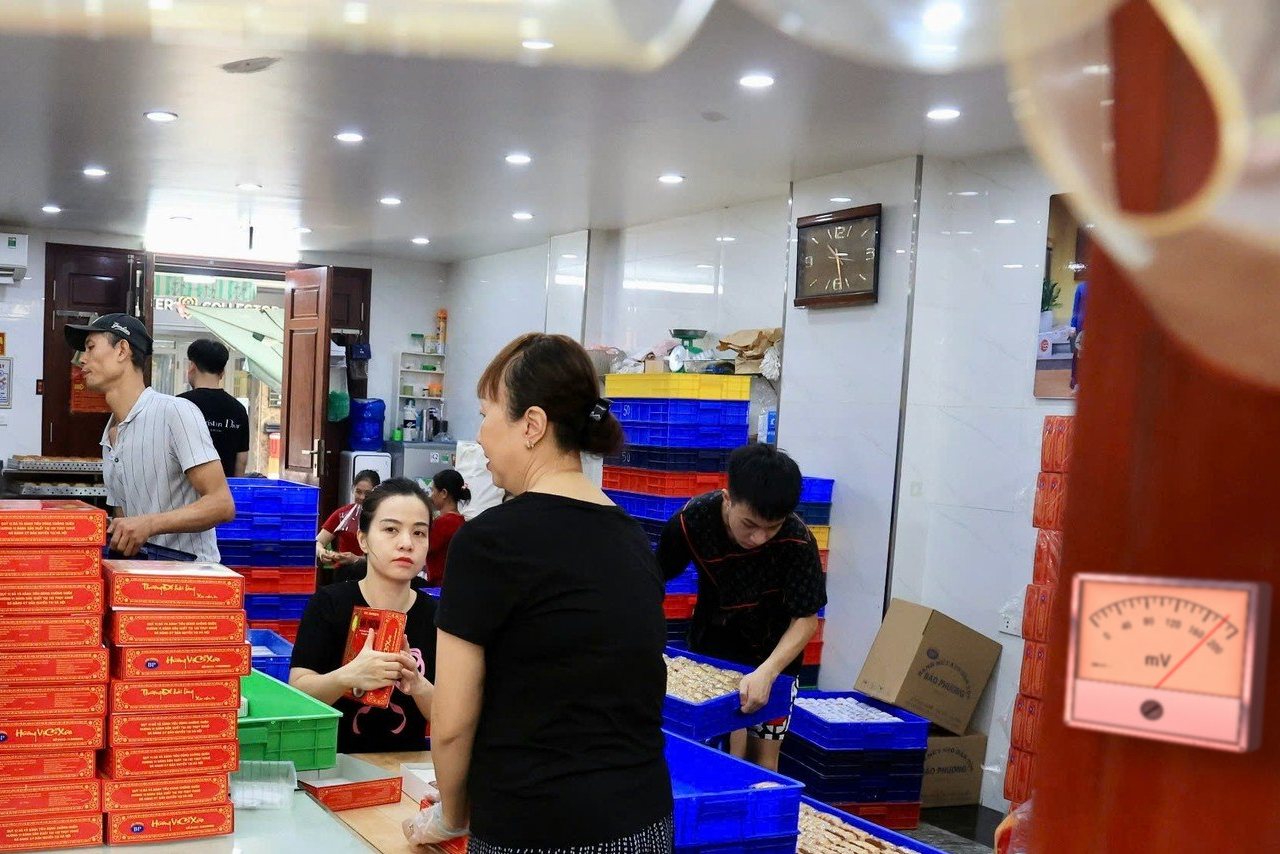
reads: value=180 unit=mV
